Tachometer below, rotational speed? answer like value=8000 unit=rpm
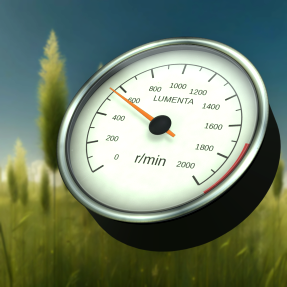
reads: value=550 unit=rpm
